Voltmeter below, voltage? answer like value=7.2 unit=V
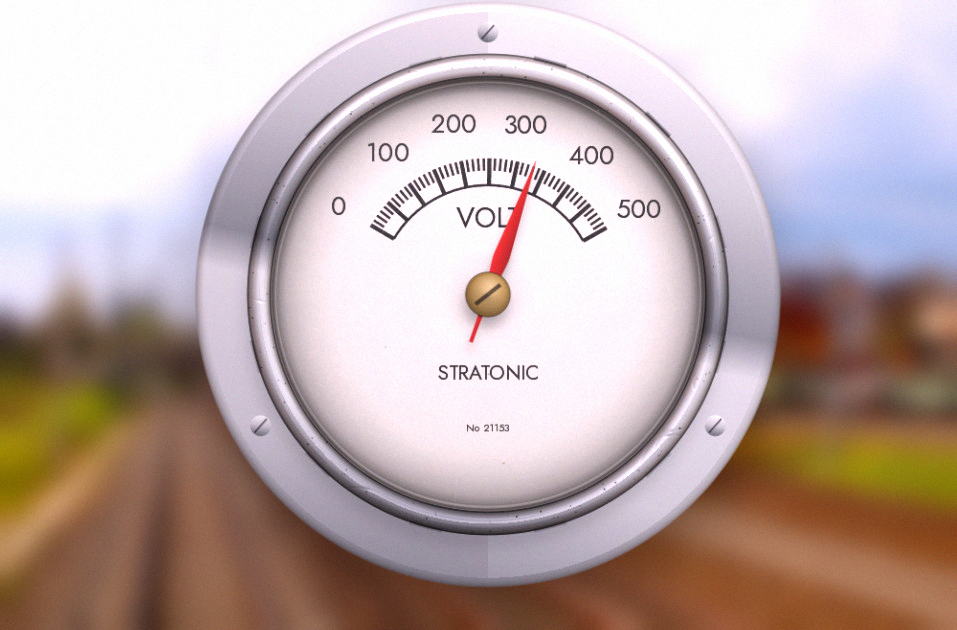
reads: value=330 unit=V
